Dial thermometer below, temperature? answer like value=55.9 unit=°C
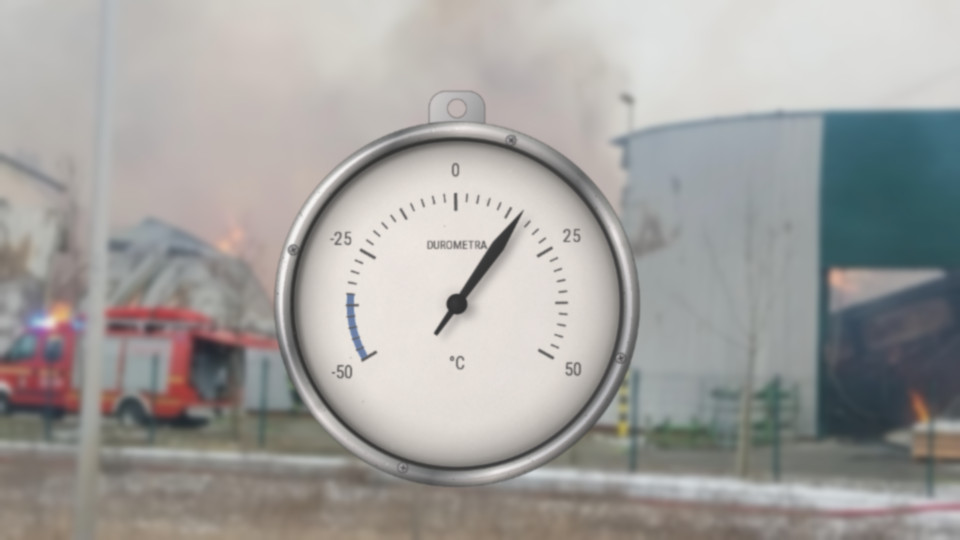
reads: value=15 unit=°C
